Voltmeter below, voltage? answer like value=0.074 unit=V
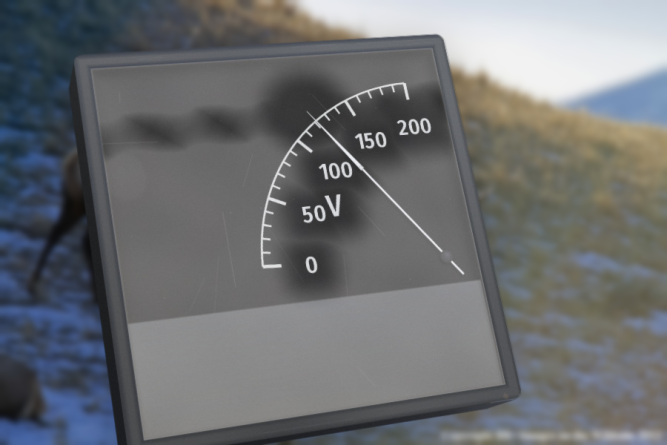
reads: value=120 unit=V
